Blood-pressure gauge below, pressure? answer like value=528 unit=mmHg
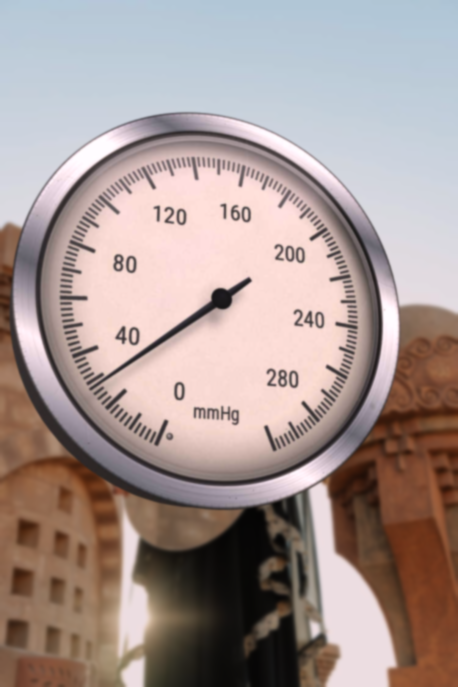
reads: value=28 unit=mmHg
